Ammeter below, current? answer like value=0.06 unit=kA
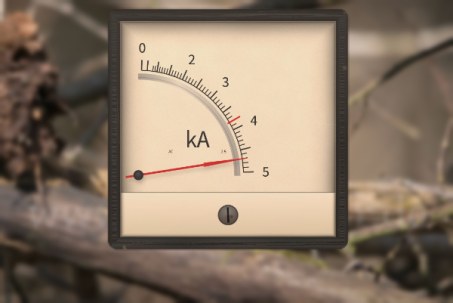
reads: value=4.7 unit=kA
